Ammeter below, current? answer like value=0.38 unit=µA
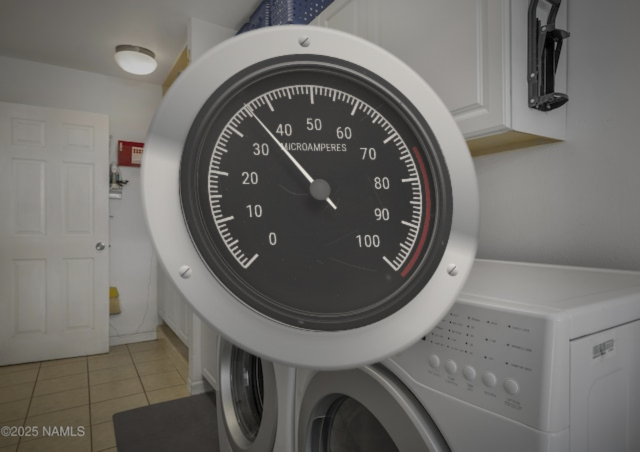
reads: value=35 unit=µA
